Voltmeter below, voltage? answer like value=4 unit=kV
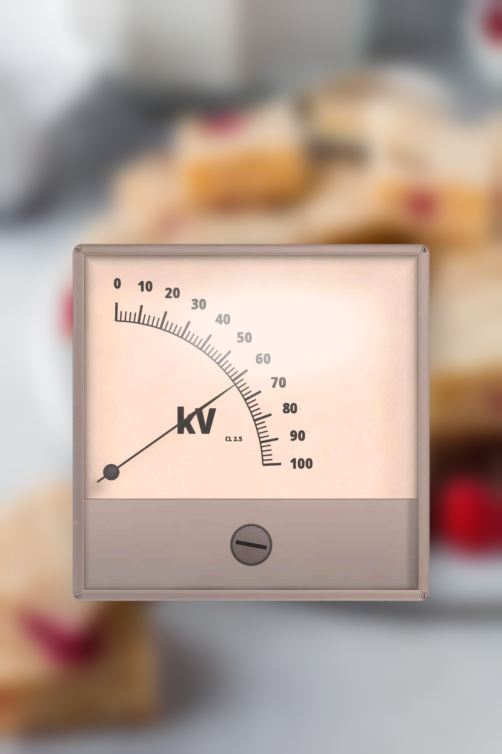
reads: value=62 unit=kV
